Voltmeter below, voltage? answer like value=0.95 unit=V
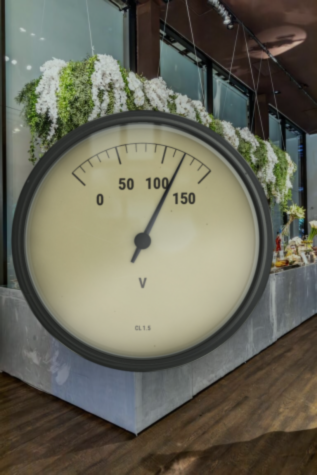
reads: value=120 unit=V
